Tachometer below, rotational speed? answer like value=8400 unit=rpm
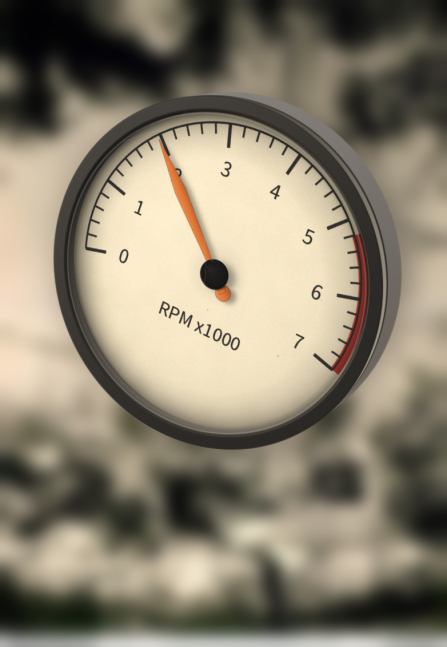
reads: value=2000 unit=rpm
